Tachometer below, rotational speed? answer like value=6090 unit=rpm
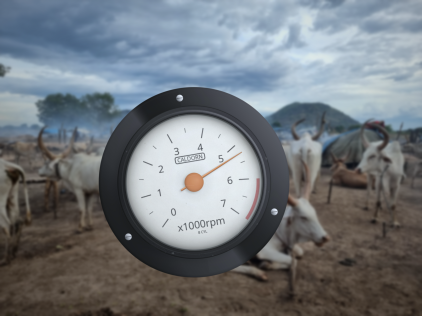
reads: value=5250 unit=rpm
